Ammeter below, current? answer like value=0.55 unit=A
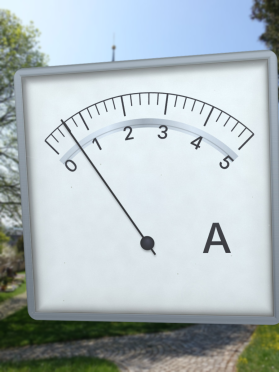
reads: value=0.6 unit=A
